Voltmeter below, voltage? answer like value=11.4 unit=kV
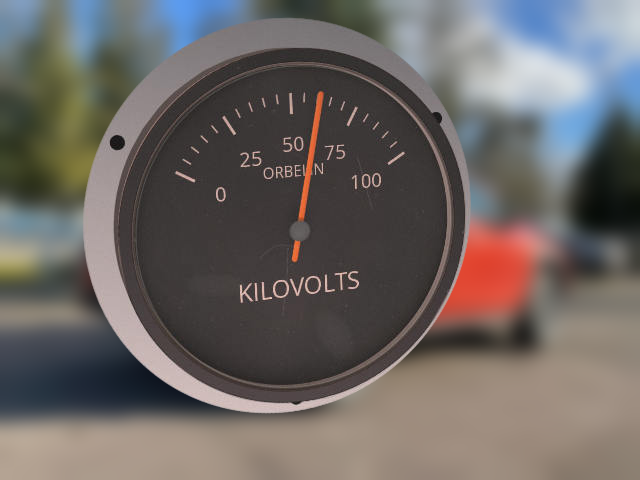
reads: value=60 unit=kV
